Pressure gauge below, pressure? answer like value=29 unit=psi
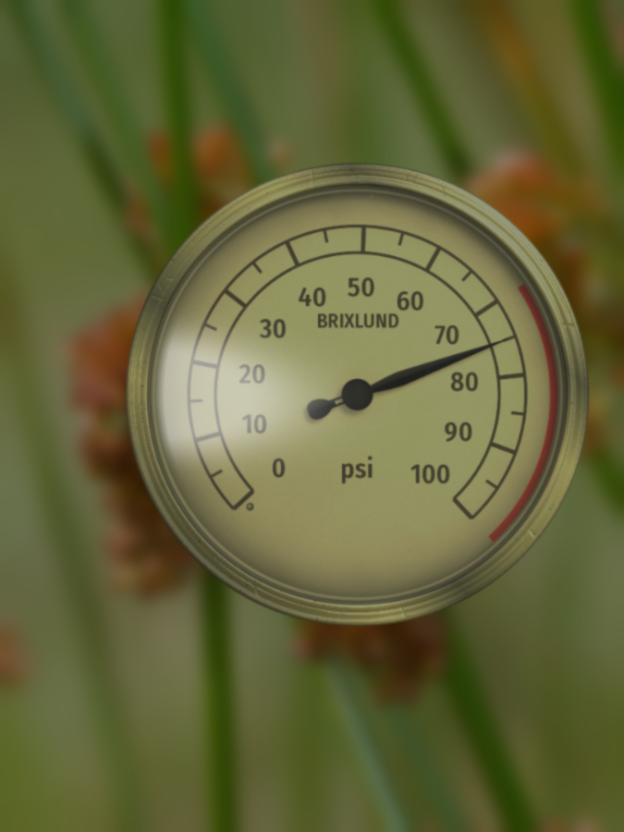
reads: value=75 unit=psi
